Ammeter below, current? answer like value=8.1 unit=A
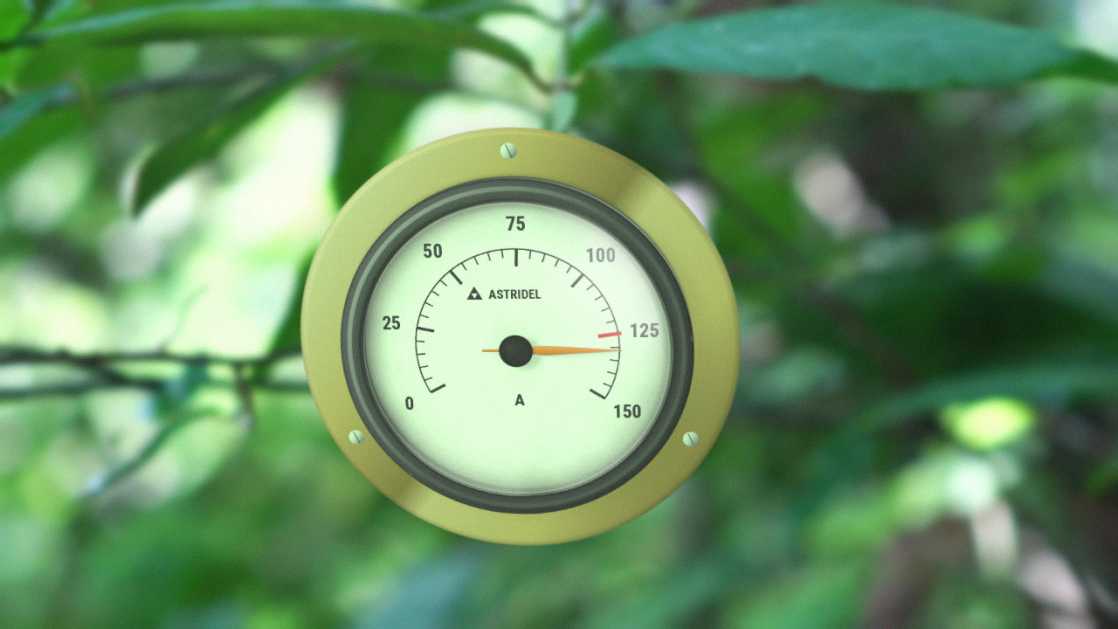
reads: value=130 unit=A
